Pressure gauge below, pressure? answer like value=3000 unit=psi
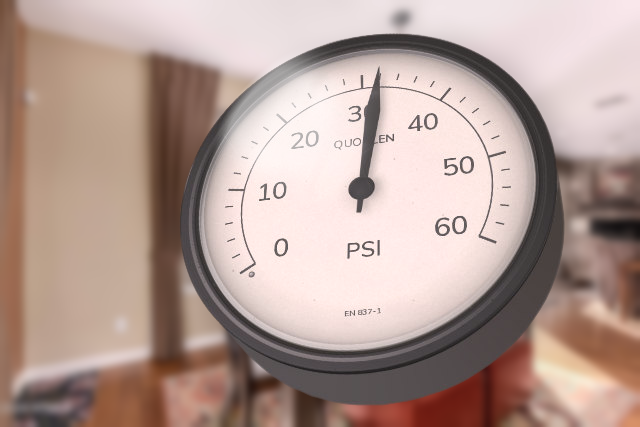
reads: value=32 unit=psi
